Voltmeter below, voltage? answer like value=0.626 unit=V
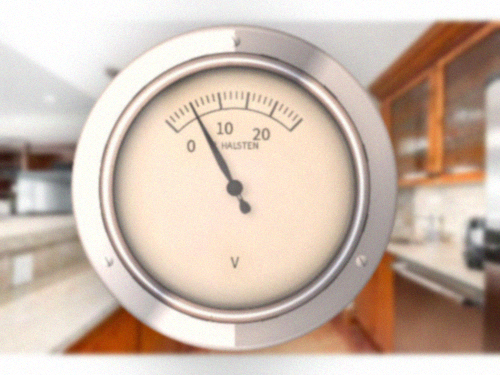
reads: value=5 unit=V
